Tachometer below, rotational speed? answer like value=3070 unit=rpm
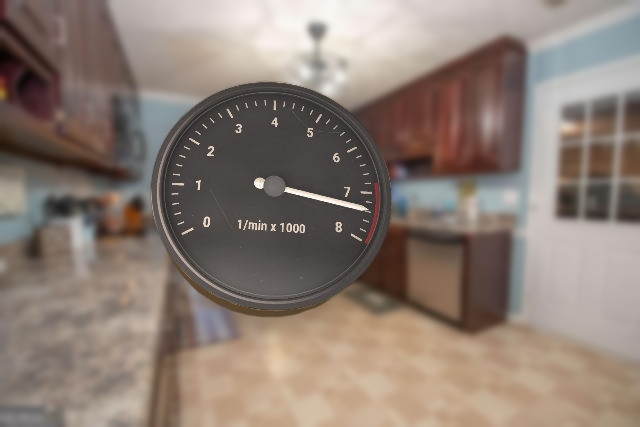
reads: value=7400 unit=rpm
